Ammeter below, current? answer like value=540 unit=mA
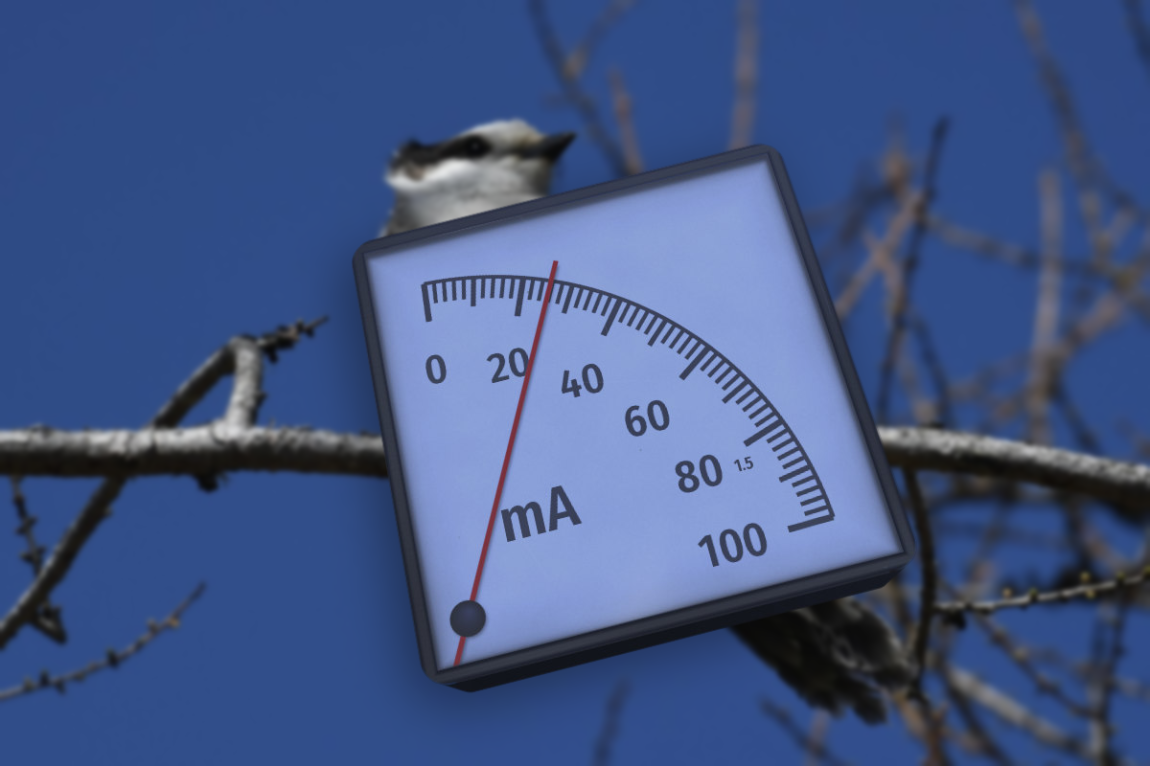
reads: value=26 unit=mA
